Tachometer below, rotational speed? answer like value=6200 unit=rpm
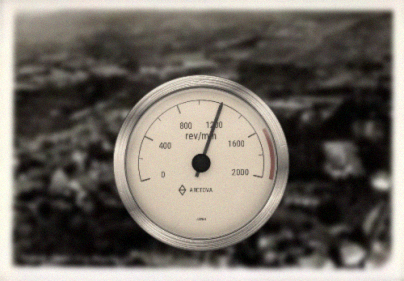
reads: value=1200 unit=rpm
